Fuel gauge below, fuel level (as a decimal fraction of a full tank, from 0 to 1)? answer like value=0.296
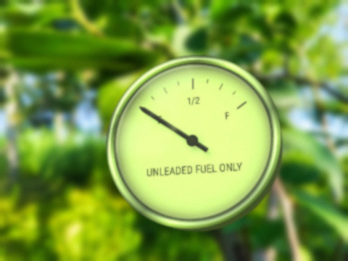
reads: value=0
